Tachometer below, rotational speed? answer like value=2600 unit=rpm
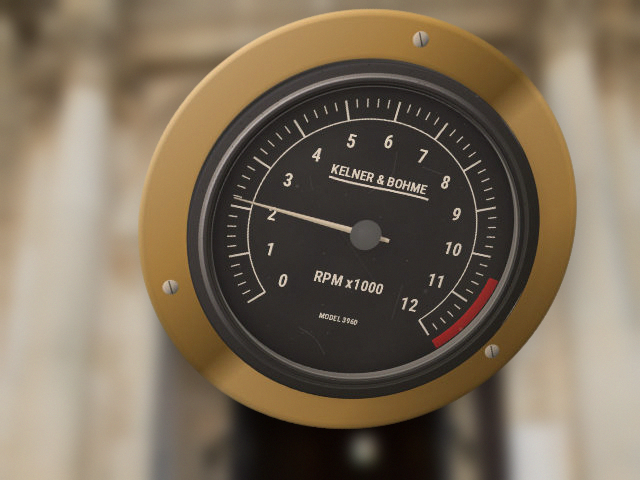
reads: value=2200 unit=rpm
